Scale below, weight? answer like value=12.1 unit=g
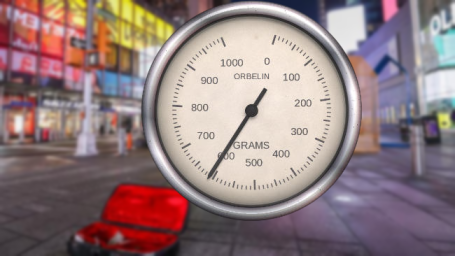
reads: value=610 unit=g
